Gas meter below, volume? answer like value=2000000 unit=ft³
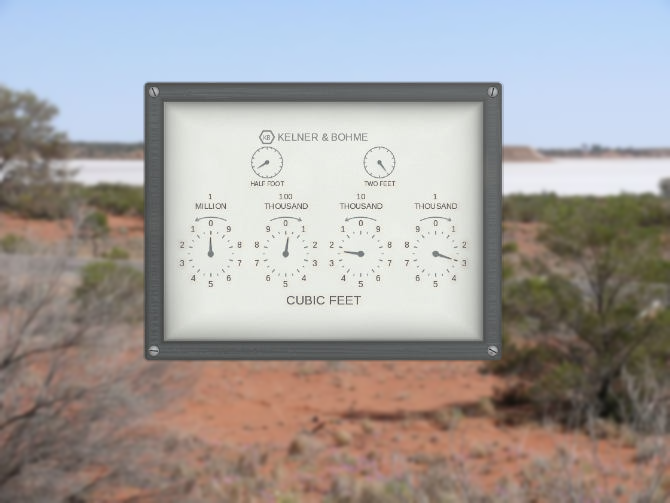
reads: value=2300 unit=ft³
